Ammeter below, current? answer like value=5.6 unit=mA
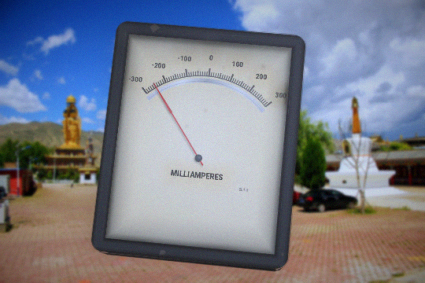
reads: value=-250 unit=mA
